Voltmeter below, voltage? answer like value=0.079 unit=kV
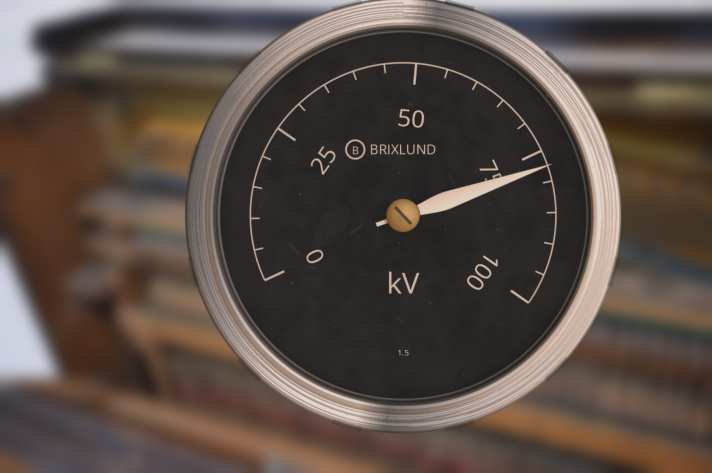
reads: value=77.5 unit=kV
